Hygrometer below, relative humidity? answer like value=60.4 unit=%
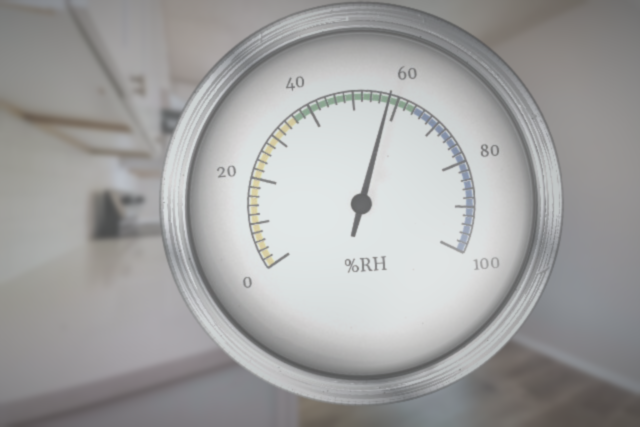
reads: value=58 unit=%
